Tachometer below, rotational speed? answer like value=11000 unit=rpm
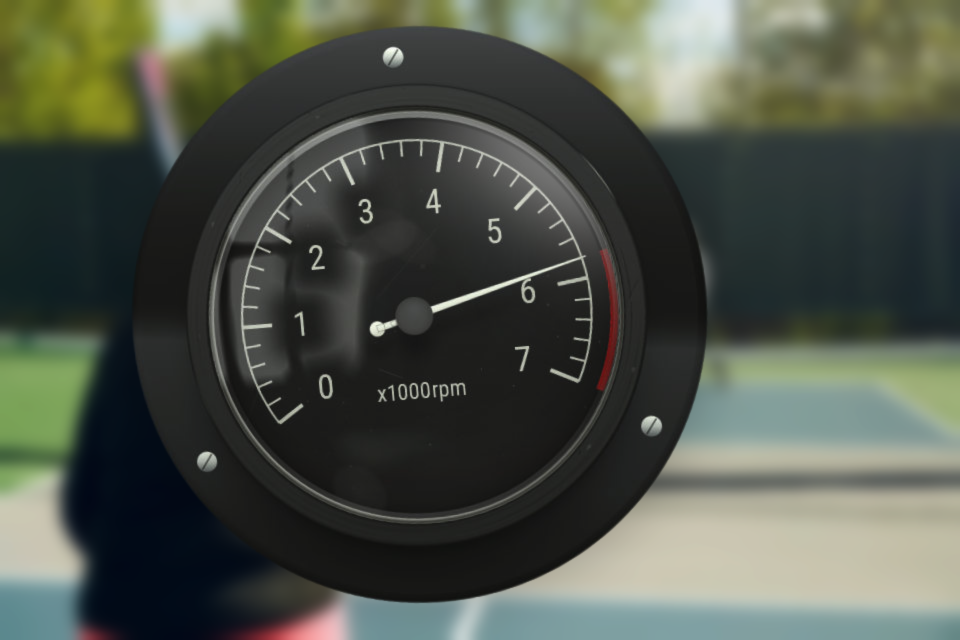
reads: value=5800 unit=rpm
